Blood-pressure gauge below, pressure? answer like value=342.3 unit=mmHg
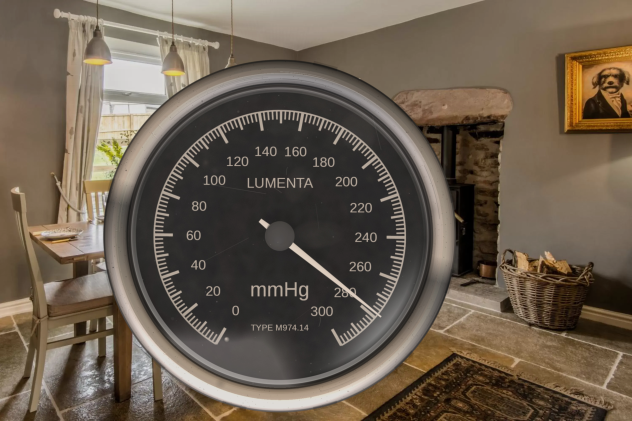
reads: value=278 unit=mmHg
